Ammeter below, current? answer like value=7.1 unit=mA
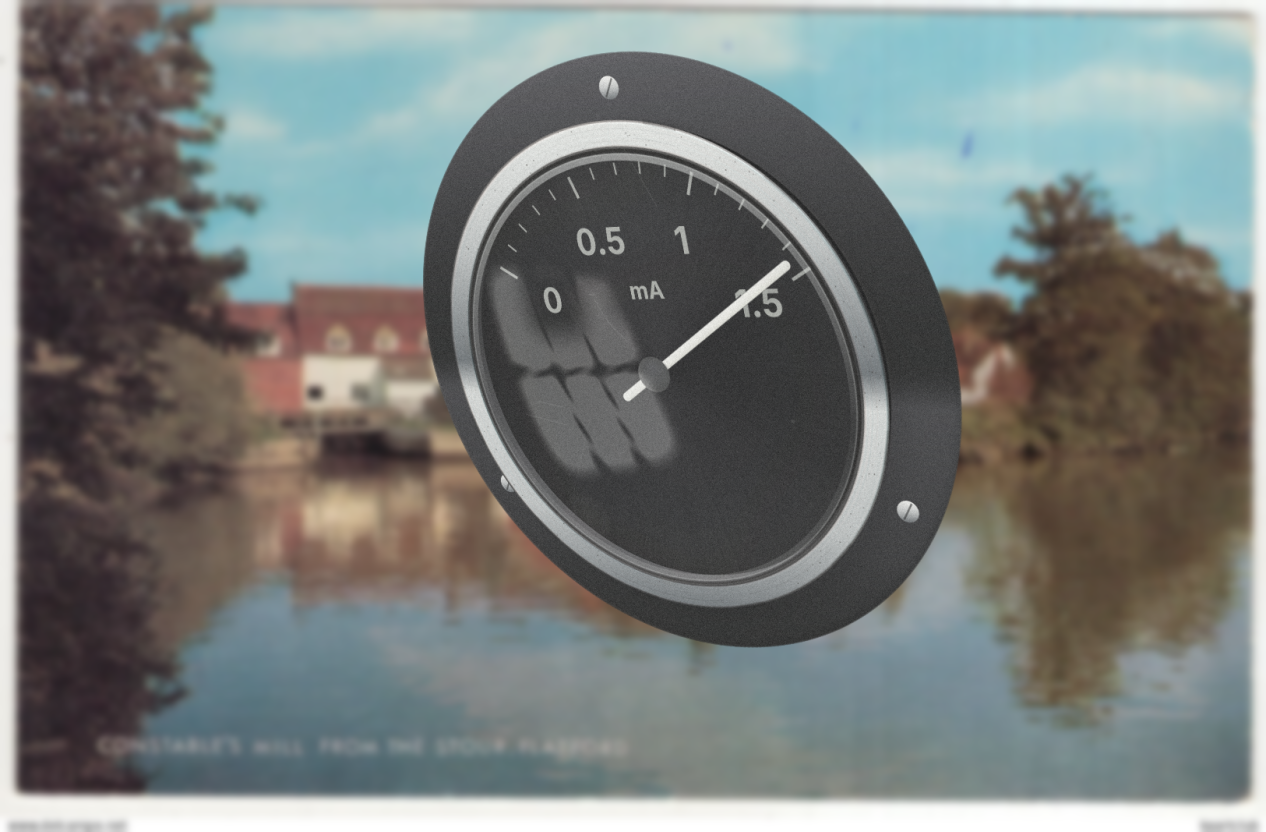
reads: value=1.45 unit=mA
